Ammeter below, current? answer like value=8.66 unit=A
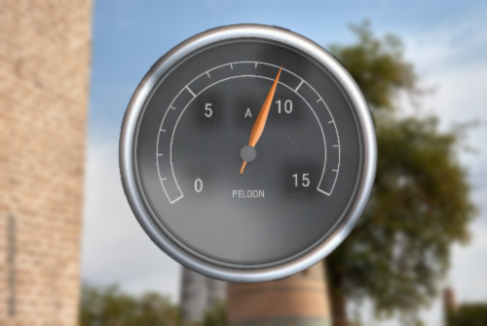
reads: value=9 unit=A
